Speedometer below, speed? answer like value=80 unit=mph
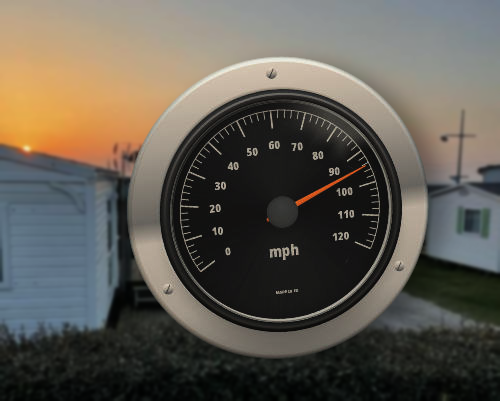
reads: value=94 unit=mph
